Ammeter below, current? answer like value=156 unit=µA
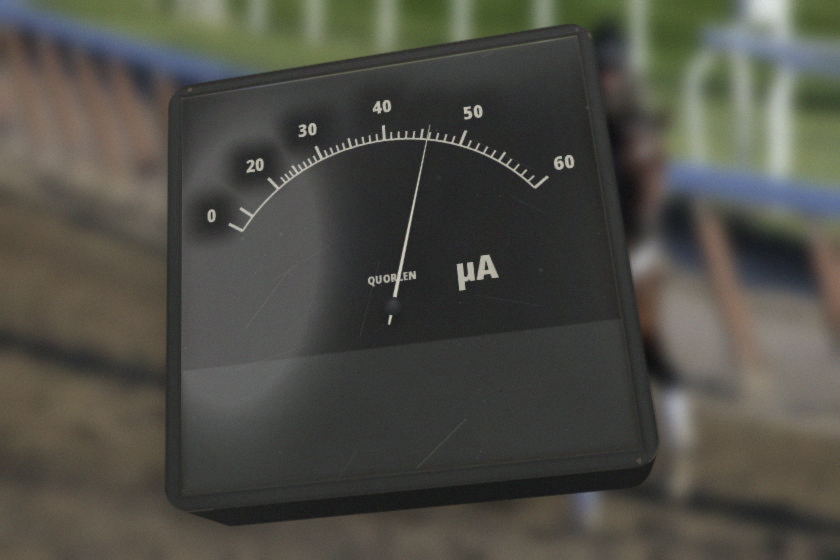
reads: value=46 unit=µA
